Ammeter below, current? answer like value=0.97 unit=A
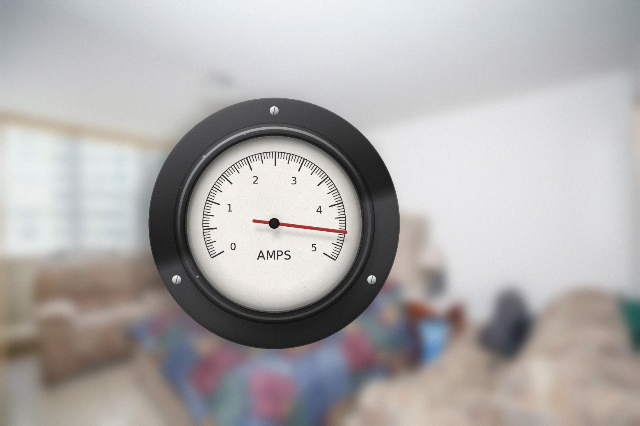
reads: value=4.5 unit=A
